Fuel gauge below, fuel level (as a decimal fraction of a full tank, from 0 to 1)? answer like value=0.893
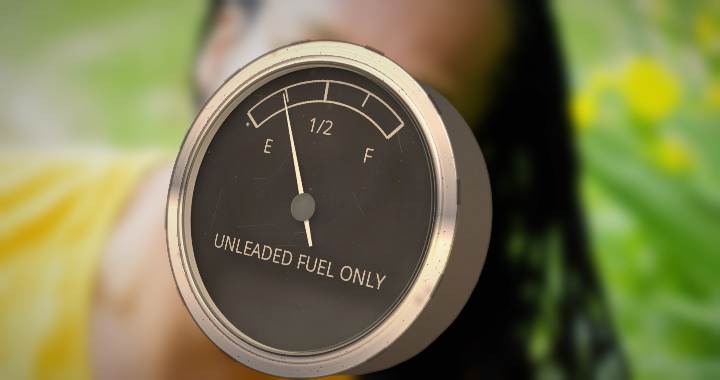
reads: value=0.25
